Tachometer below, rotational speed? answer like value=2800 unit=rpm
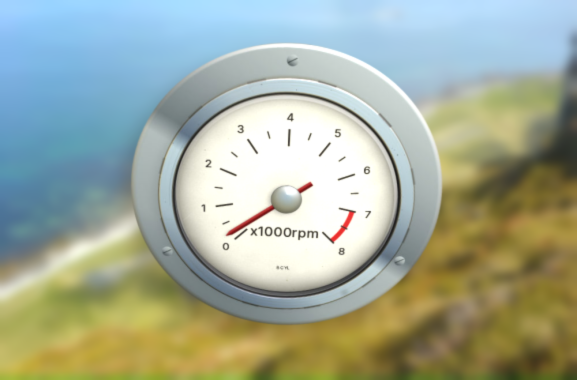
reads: value=250 unit=rpm
